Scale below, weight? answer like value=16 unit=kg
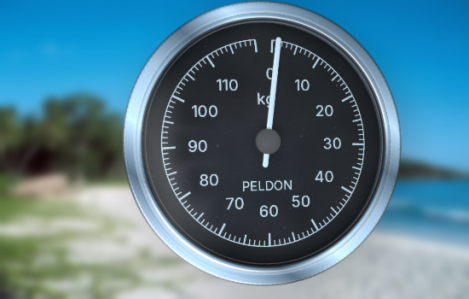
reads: value=1 unit=kg
